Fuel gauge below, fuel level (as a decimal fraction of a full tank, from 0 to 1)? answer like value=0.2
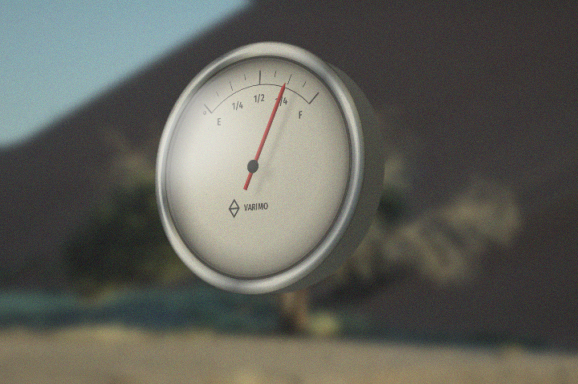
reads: value=0.75
